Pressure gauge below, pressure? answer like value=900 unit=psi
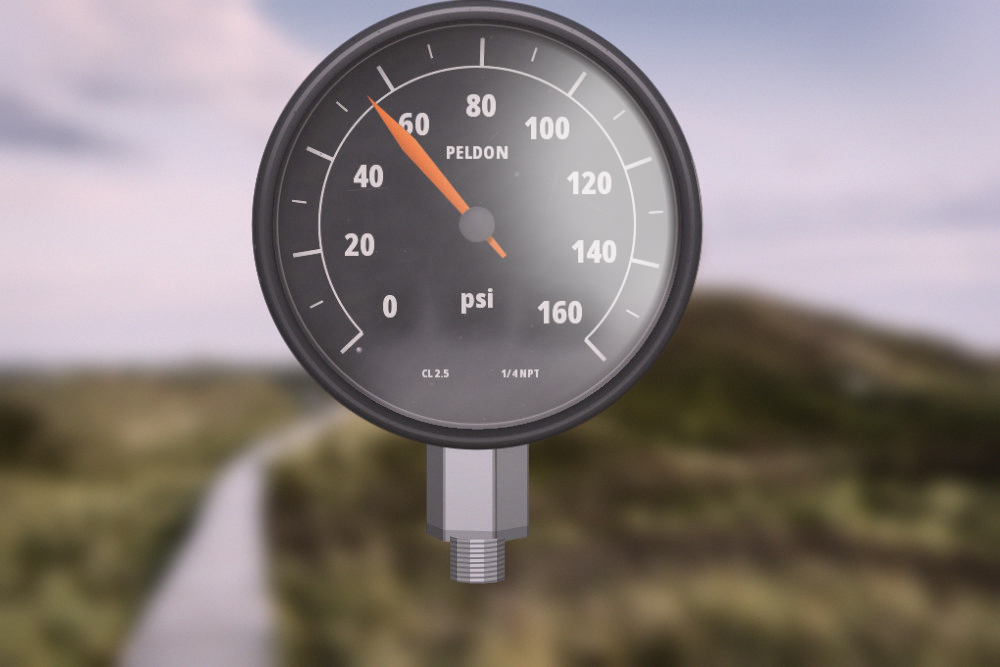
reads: value=55 unit=psi
